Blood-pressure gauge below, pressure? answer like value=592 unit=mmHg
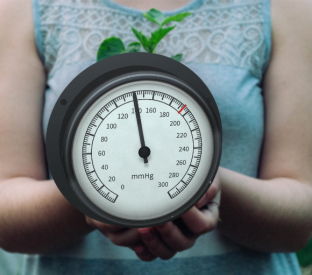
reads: value=140 unit=mmHg
